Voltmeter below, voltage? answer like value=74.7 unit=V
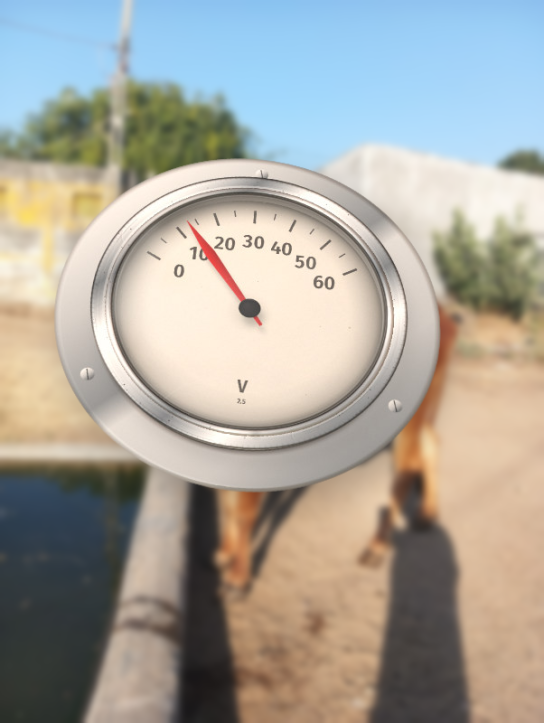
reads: value=12.5 unit=V
